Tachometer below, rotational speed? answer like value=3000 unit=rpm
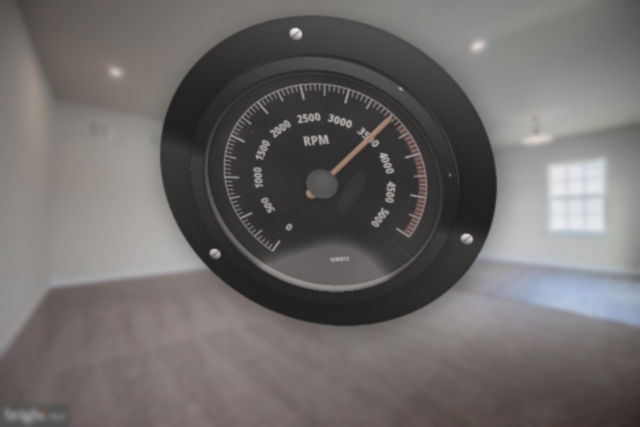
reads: value=3500 unit=rpm
